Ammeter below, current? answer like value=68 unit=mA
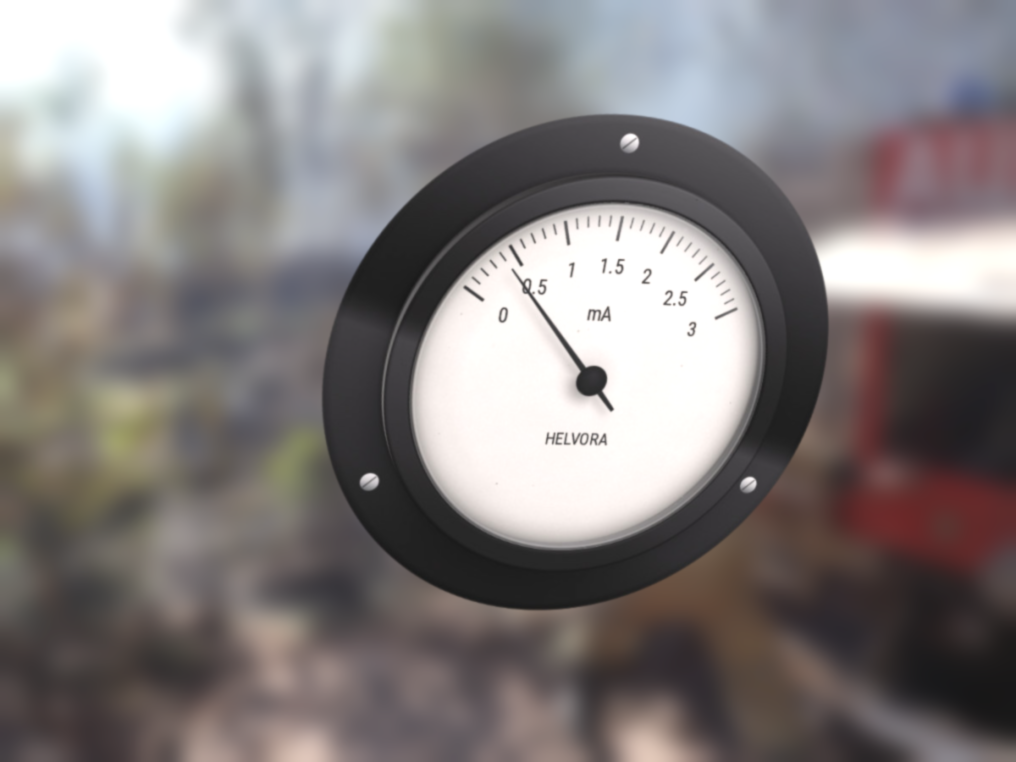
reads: value=0.4 unit=mA
